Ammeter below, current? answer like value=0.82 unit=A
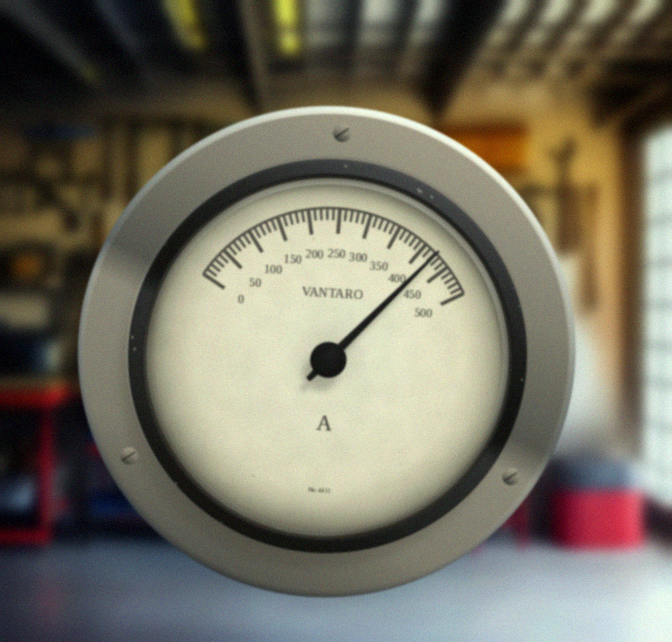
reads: value=420 unit=A
